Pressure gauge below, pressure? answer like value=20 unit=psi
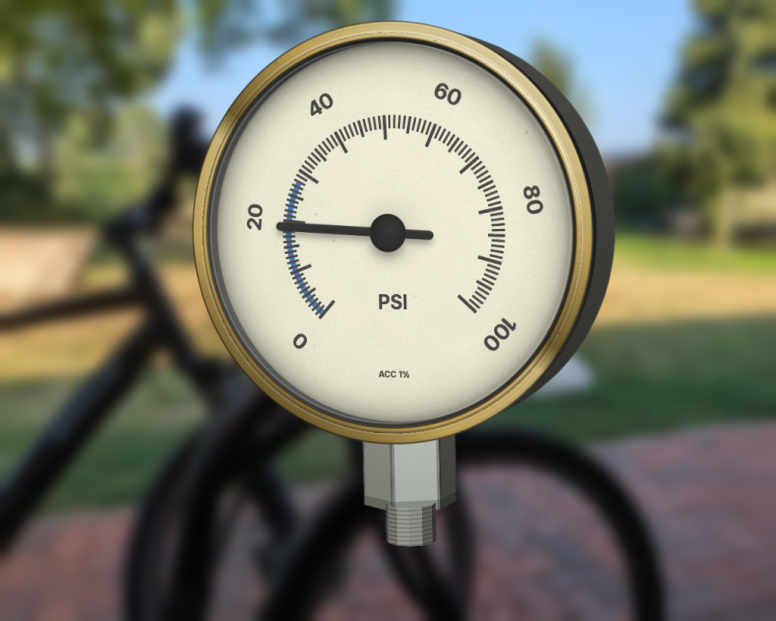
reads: value=19 unit=psi
